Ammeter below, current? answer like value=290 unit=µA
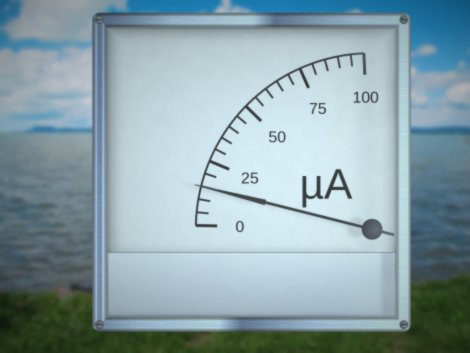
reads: value=15 unit=µA
